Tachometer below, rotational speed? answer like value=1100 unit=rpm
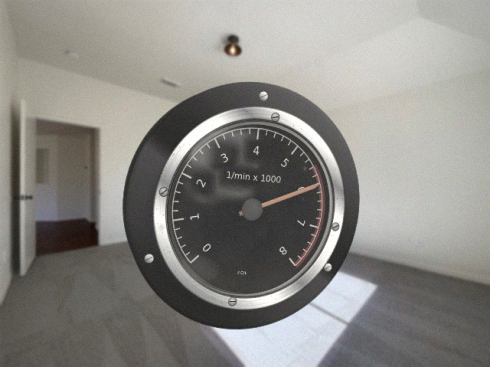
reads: value=6000 unit=rpm
